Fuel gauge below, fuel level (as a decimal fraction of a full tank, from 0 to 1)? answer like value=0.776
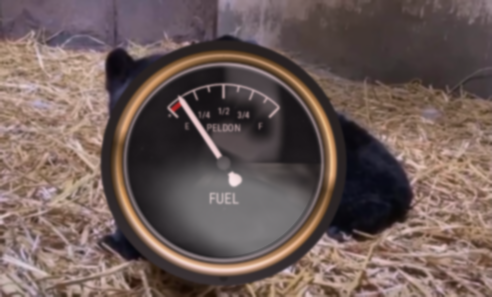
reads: value=0.125
